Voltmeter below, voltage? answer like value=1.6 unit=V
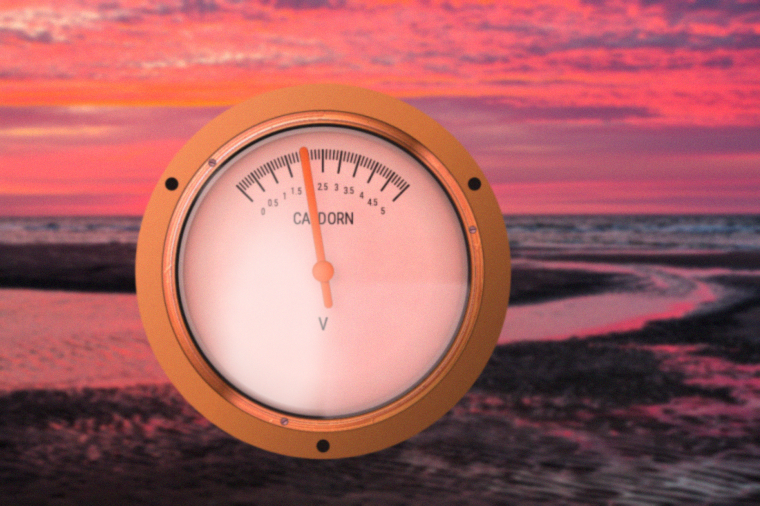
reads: value=2 unit=V
